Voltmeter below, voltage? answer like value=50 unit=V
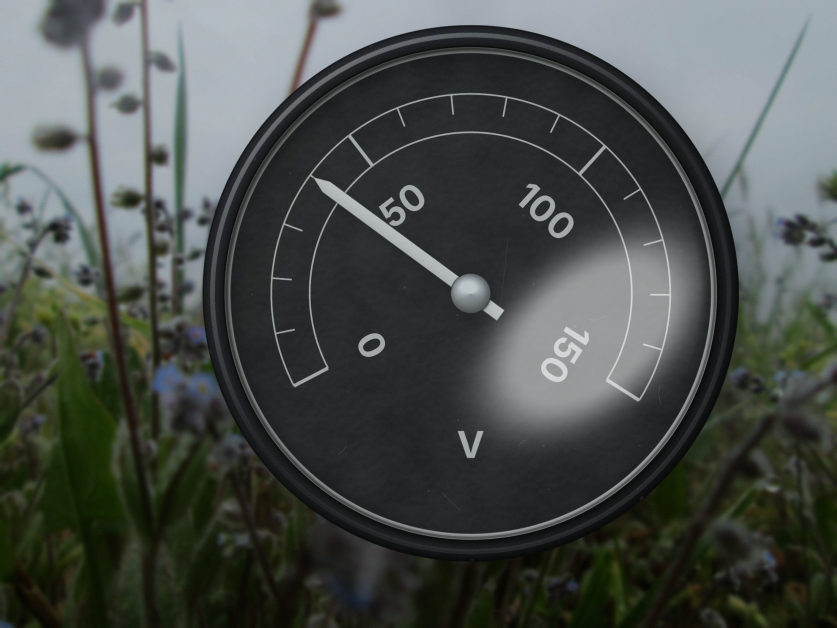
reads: value=40 unit=V
